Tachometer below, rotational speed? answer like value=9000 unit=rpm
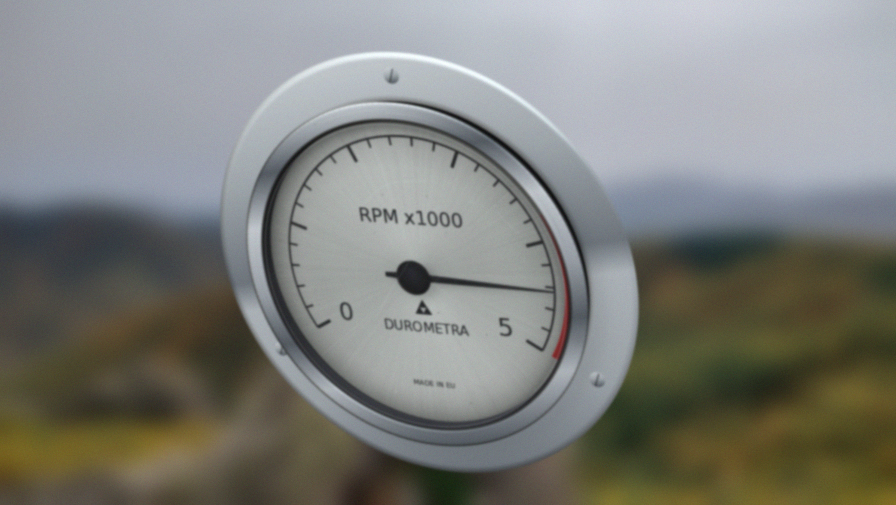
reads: value=4400 unit=rpm
